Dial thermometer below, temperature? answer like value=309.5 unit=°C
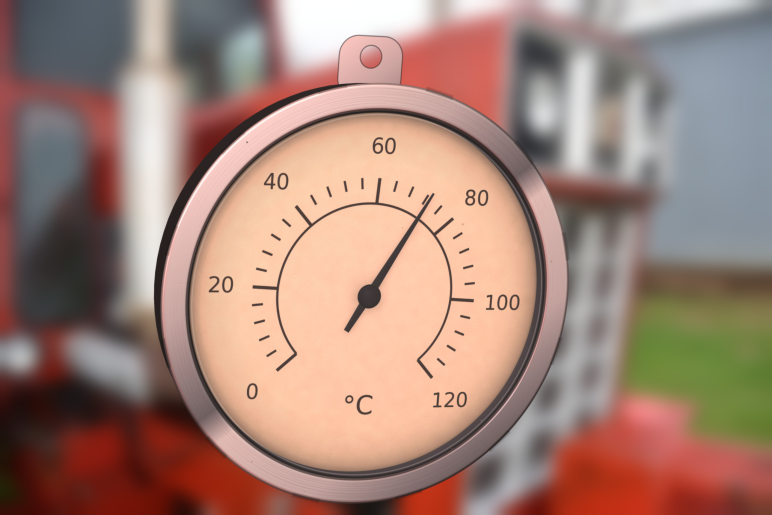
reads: value=72 unit=°C
